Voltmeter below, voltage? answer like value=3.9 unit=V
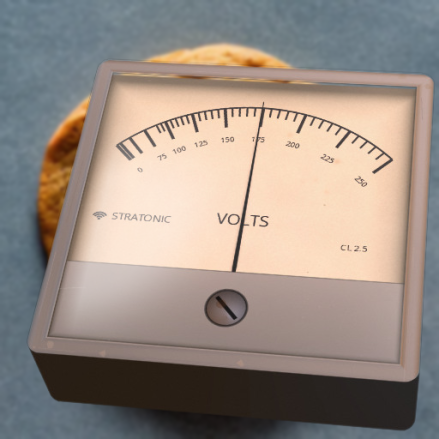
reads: value=175 unit=V
